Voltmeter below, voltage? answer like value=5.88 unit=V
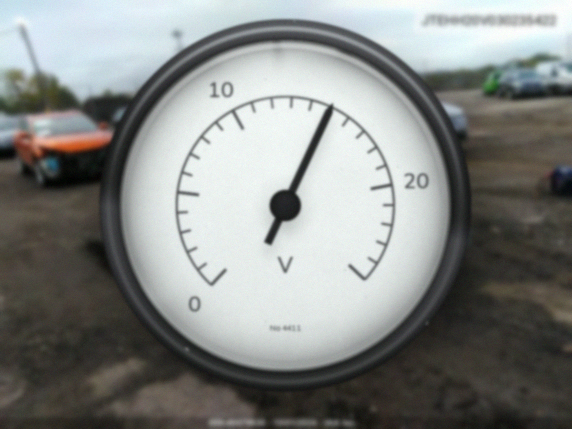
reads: value=15 unit=V
